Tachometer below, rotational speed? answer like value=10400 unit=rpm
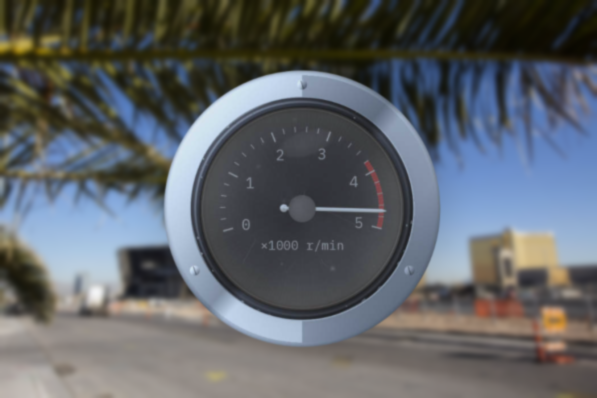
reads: value=4700 unit=rpm
